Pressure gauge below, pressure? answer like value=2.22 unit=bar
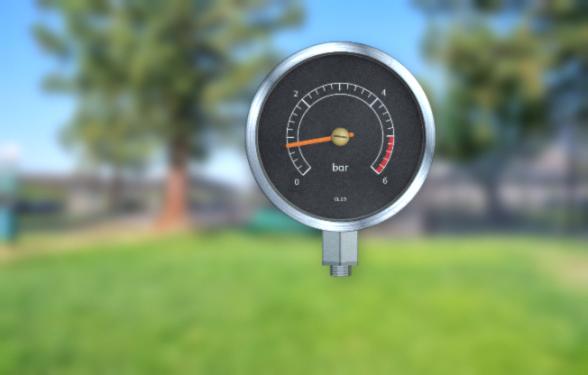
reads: value=0.8 unit=bar
